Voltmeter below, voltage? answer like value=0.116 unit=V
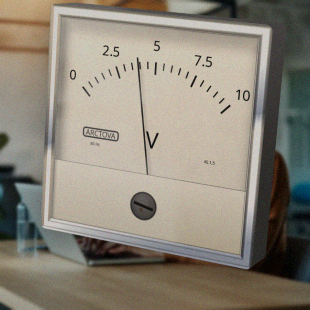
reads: value=4 unit=V
